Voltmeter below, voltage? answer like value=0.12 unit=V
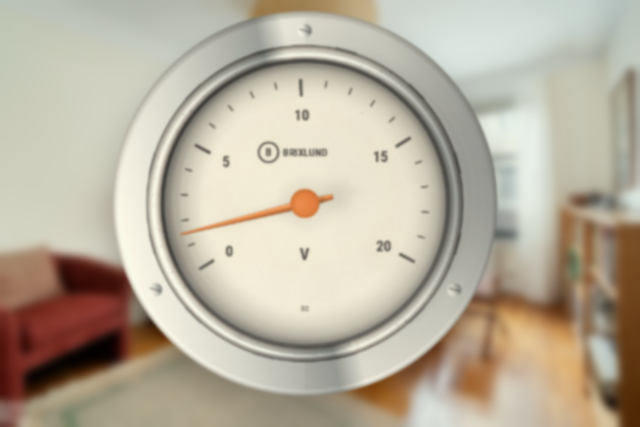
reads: value=1.5 unit=V
